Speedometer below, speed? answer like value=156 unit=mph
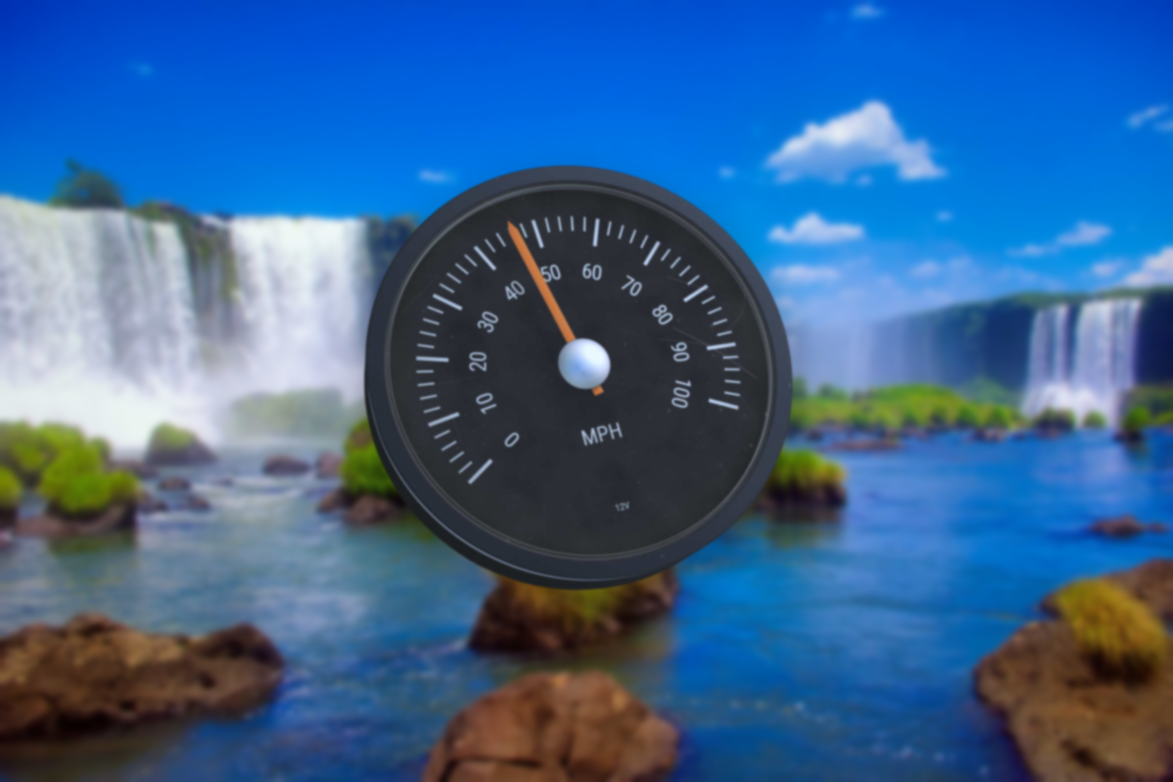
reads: value=46 unit=mph
